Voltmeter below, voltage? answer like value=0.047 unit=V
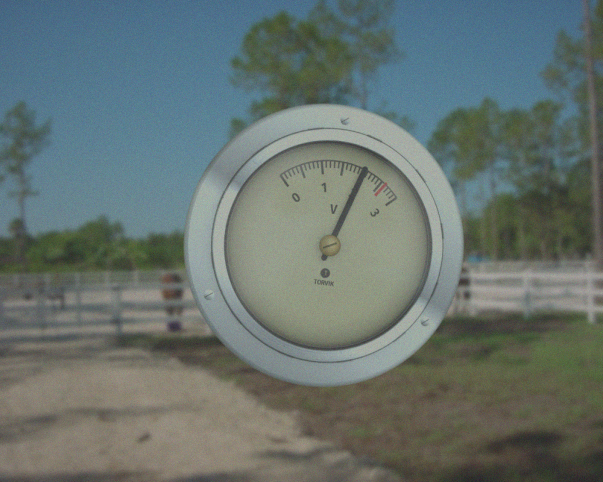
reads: value=2 unit=V
